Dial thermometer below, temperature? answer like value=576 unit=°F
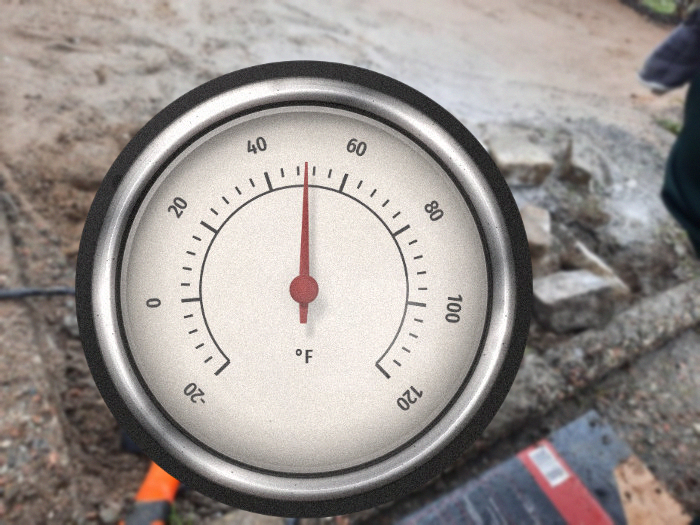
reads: value=50 unit=°F
